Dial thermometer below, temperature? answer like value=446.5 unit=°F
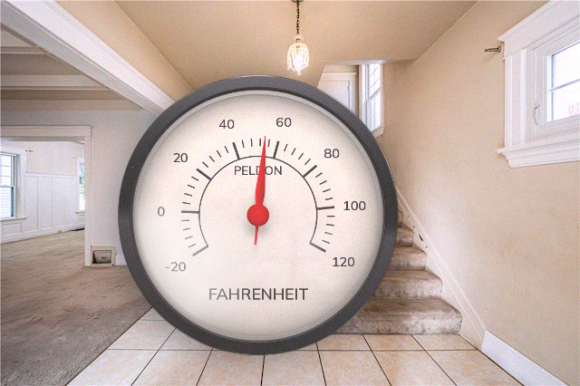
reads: value=54 unit=°F
